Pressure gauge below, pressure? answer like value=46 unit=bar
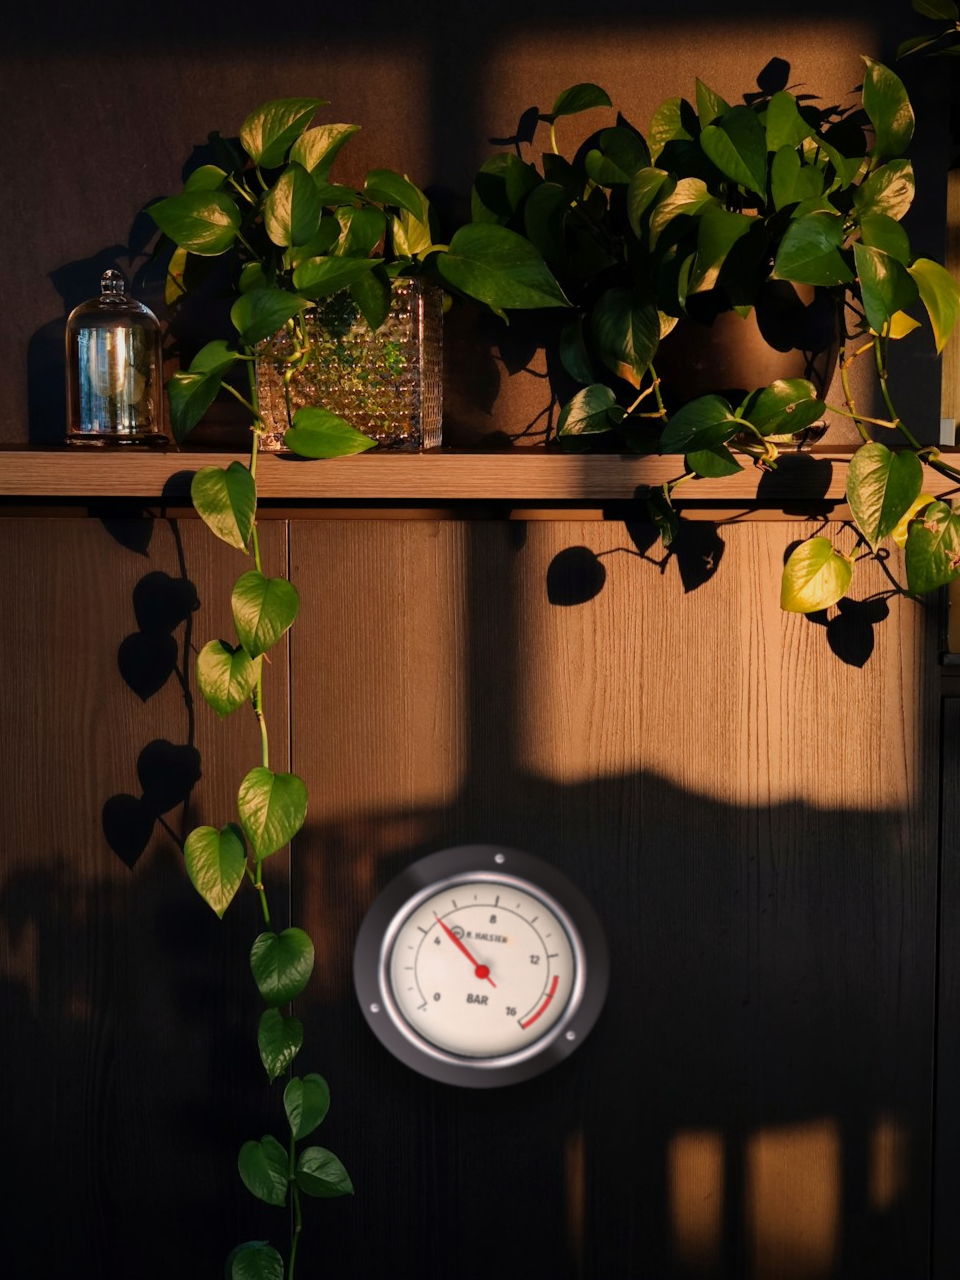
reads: value=5 unit=bar
